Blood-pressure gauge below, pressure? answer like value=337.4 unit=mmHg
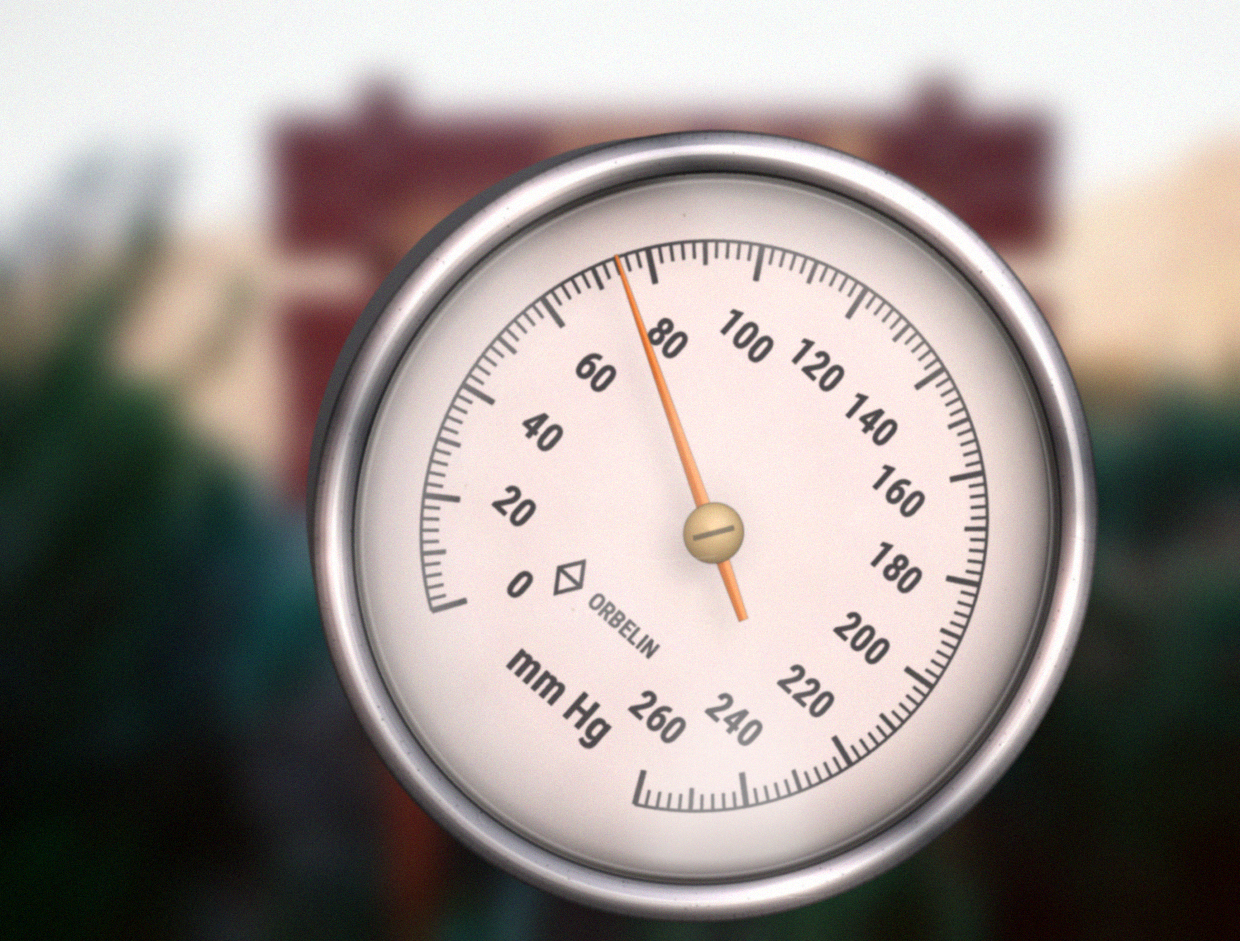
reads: value=74 unit=mmHg
